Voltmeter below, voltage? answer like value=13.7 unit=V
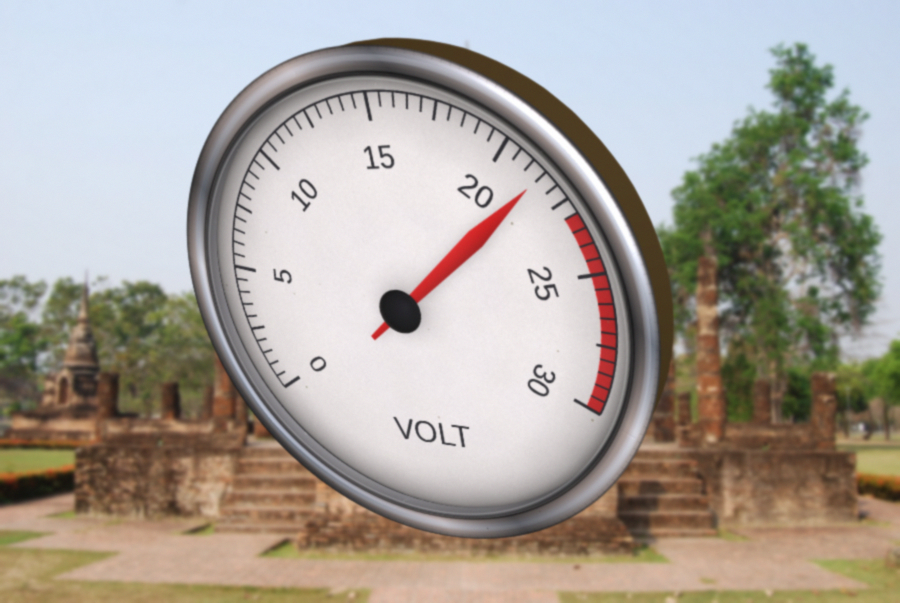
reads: value=21.5 unit=V
